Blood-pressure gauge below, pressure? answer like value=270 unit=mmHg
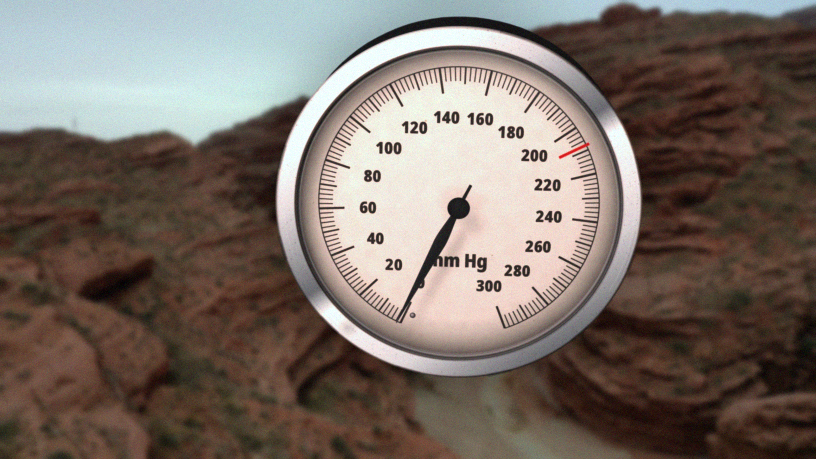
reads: value=2 unit=mmHg
